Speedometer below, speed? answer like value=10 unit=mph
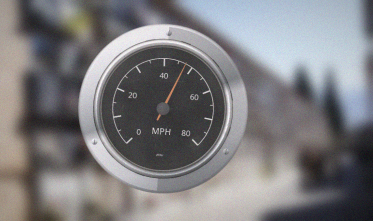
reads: value=47.5 unit=mph
